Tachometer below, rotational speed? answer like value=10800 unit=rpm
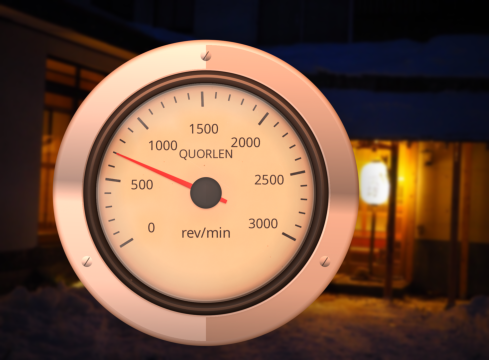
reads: value=700 unit=rpm
